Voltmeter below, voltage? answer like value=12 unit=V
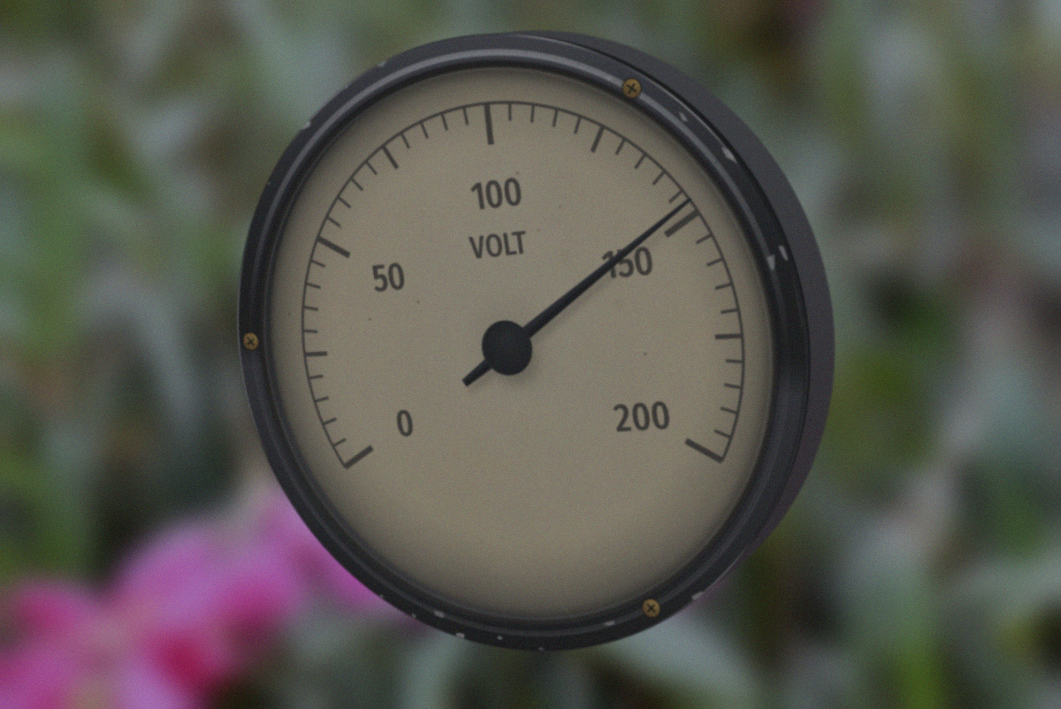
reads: value=147.5 unit=V
